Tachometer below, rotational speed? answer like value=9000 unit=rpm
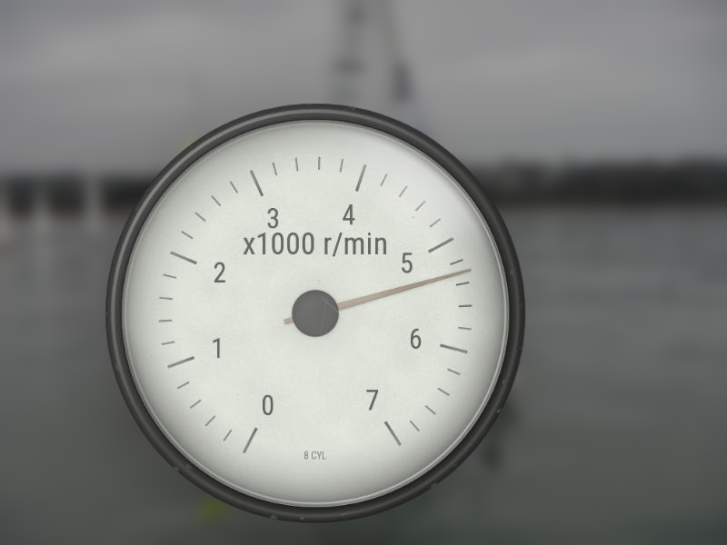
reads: value=5300 unit=rpm
